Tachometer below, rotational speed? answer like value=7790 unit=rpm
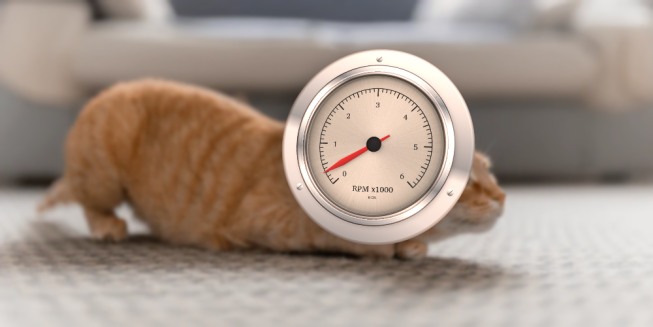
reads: value=300 unit=rpm
